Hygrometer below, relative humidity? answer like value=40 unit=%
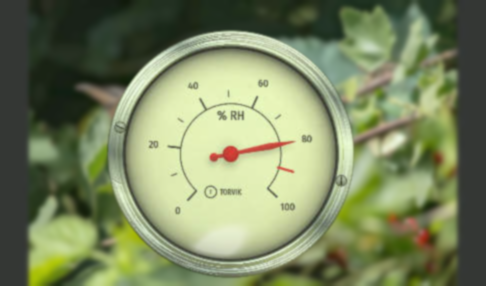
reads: value=80 unit=%
